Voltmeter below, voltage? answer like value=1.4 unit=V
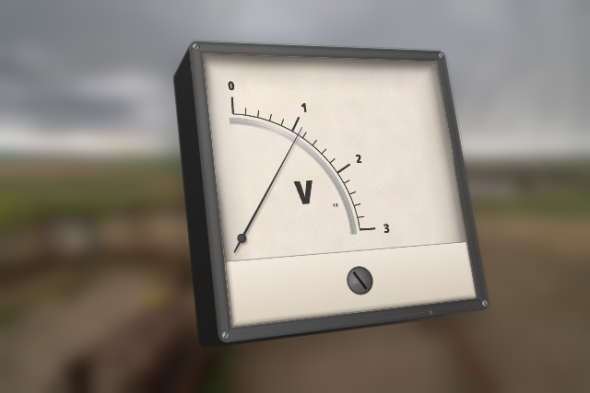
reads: value=1.1 unit=V
